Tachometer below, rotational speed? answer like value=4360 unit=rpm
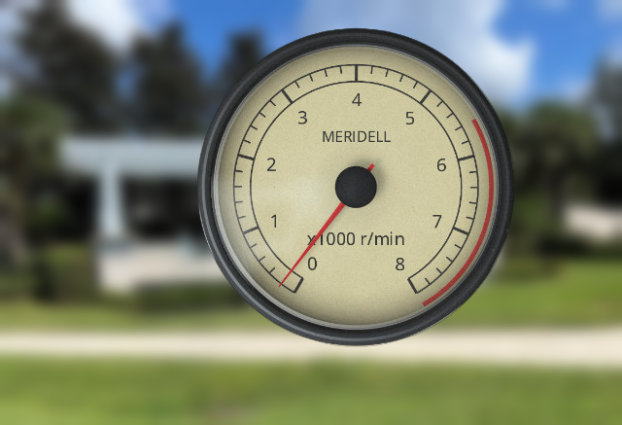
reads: value=200 unit=rpm
